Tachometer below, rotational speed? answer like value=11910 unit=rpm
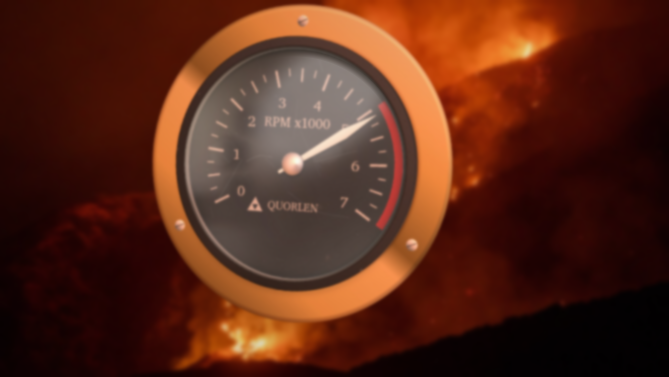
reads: value=5125 unit=rpm
